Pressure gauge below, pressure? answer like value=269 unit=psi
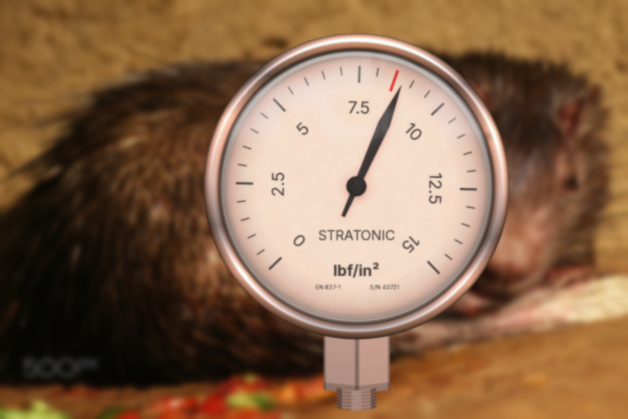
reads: value=8.75 unit=psi
